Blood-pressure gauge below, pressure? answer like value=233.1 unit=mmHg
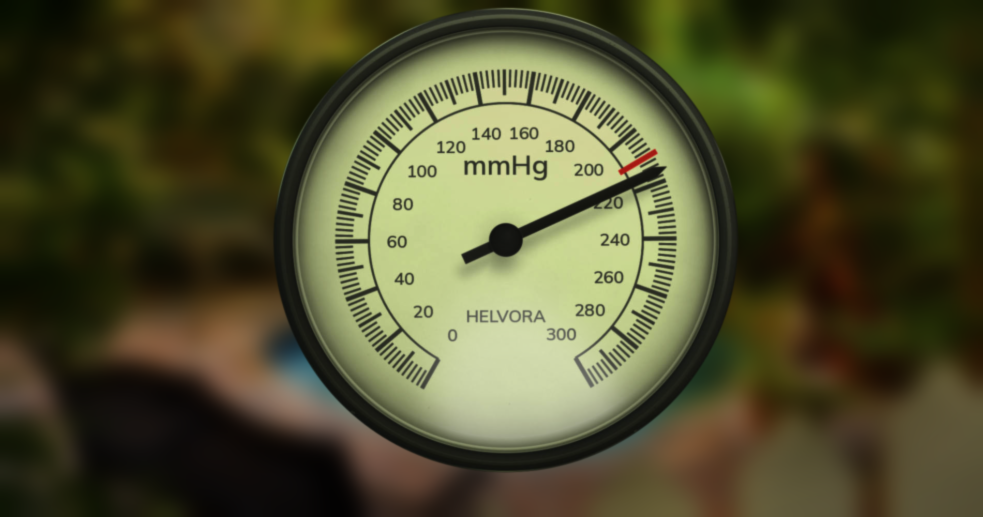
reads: value=216 unit=mmHg
